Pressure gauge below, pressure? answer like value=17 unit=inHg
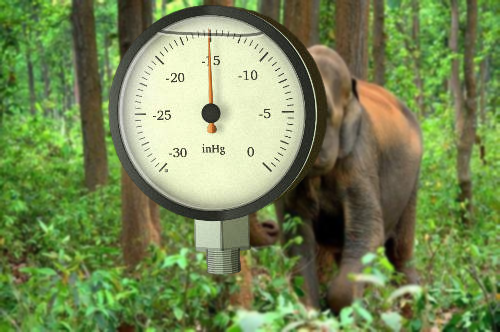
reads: value=-15 unit=inHg
